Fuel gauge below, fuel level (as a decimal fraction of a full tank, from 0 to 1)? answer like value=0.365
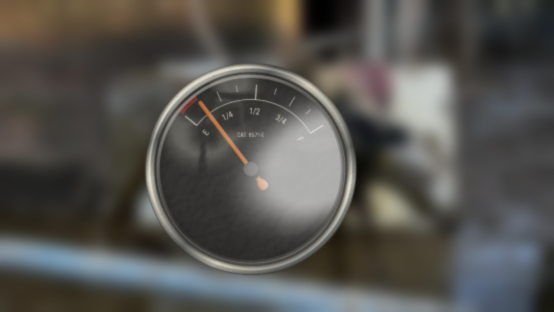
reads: value=0.125
